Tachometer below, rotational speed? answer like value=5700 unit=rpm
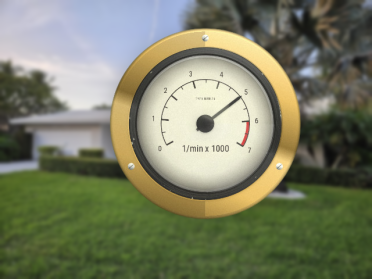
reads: value=5000 unit=rpm
